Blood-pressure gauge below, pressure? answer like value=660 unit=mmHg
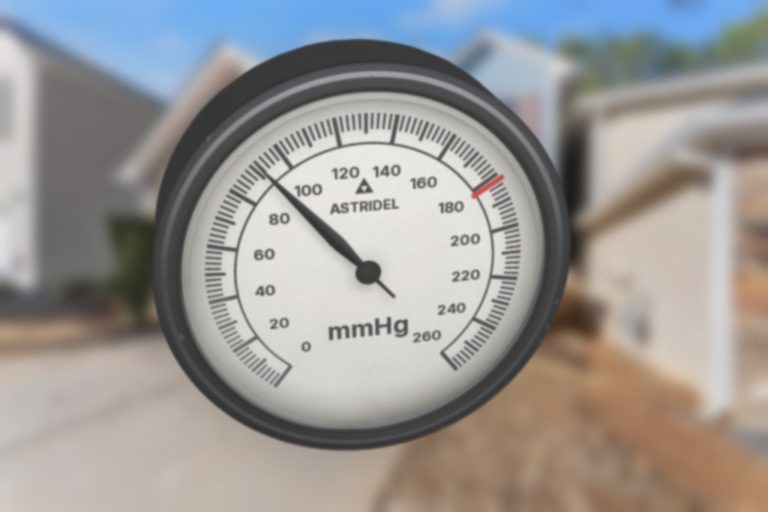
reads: value=92 unit=mmHg
